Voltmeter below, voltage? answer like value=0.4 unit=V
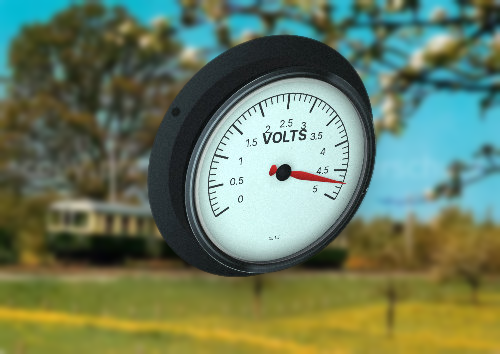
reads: value=4.7 unit=V
